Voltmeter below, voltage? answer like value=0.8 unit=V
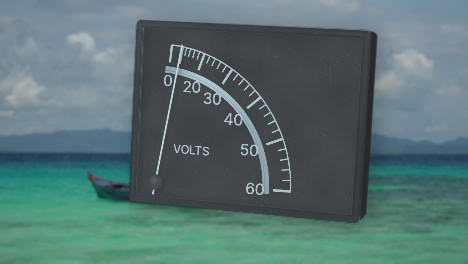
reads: value=10 unit=V
